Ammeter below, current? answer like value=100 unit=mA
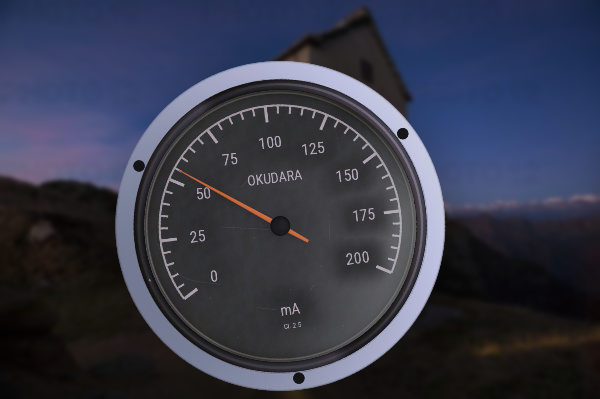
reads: value=55 unit=mA
